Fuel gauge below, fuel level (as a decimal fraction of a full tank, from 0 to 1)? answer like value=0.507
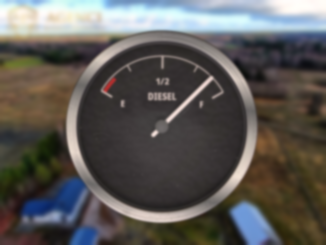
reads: value=0.875
